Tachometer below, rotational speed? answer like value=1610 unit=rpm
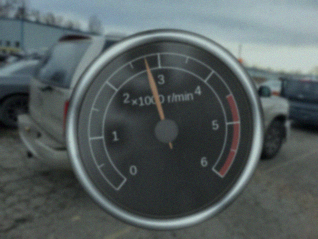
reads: value=2750 unit=rpm
